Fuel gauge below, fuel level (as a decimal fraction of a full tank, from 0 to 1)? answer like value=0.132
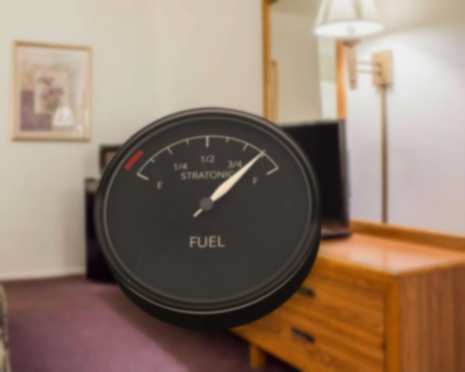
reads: value=0.875
